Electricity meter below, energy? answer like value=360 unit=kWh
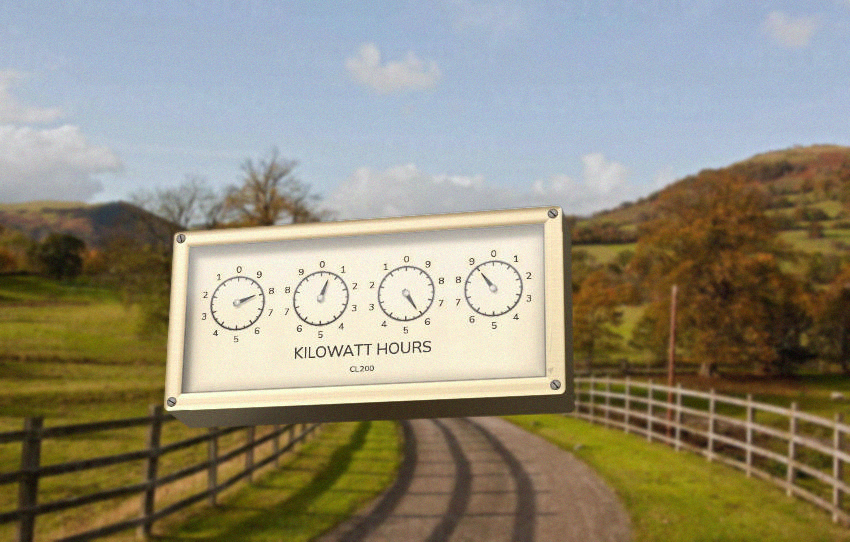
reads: value=8059 unit=kWh
